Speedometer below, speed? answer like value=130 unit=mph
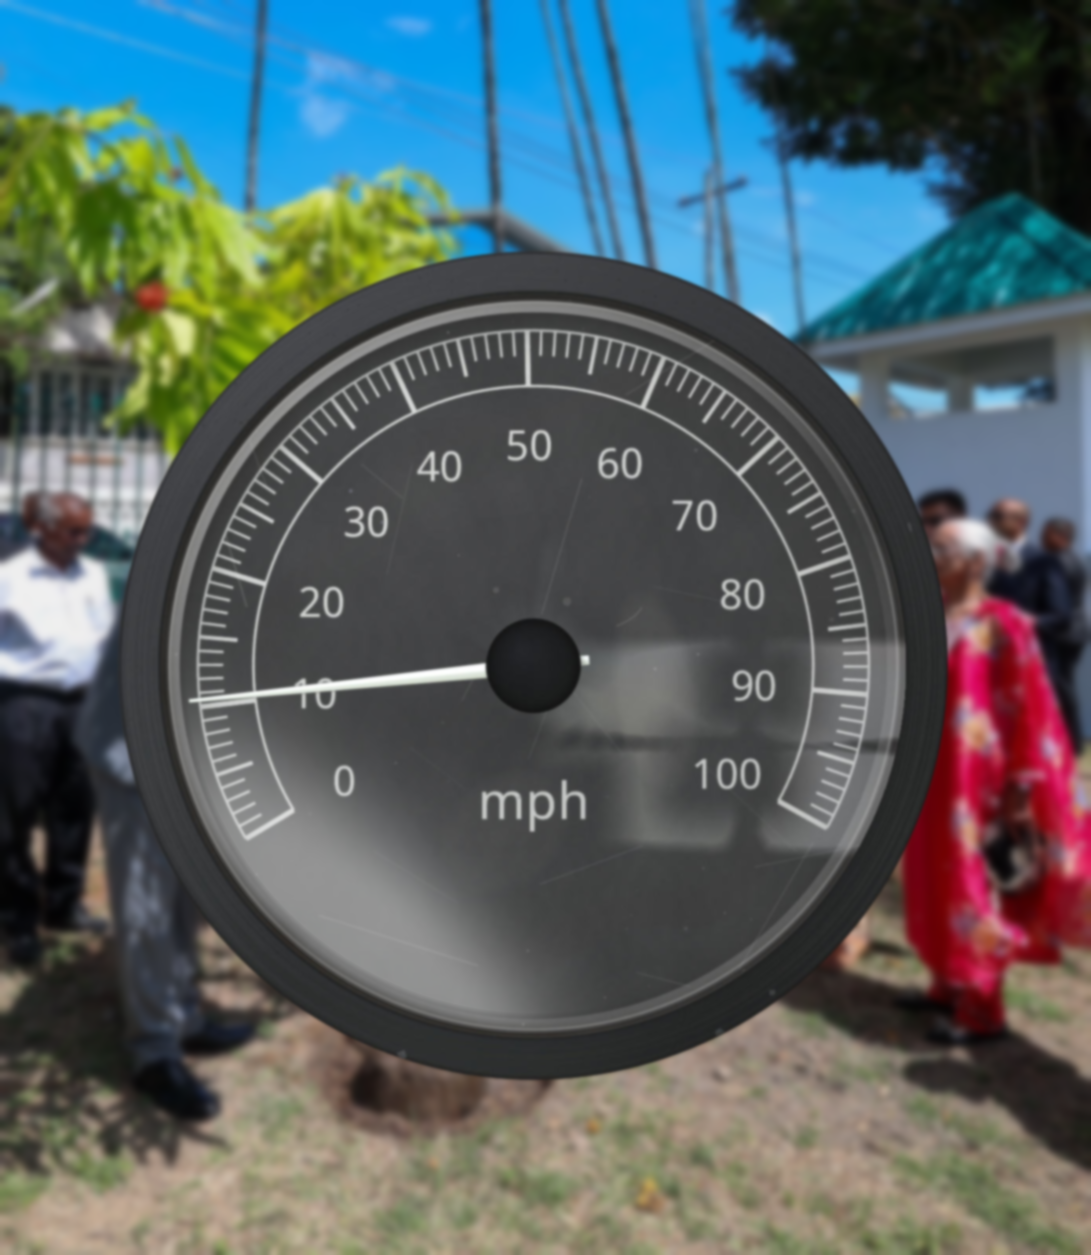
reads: value=10.5 unit=mph
